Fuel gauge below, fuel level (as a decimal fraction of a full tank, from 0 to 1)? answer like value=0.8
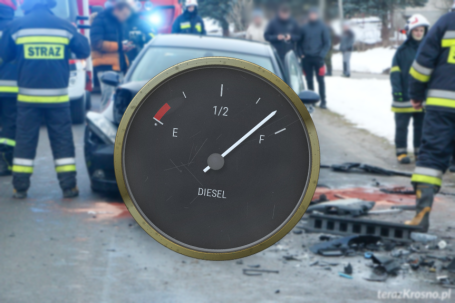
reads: value=0.875
